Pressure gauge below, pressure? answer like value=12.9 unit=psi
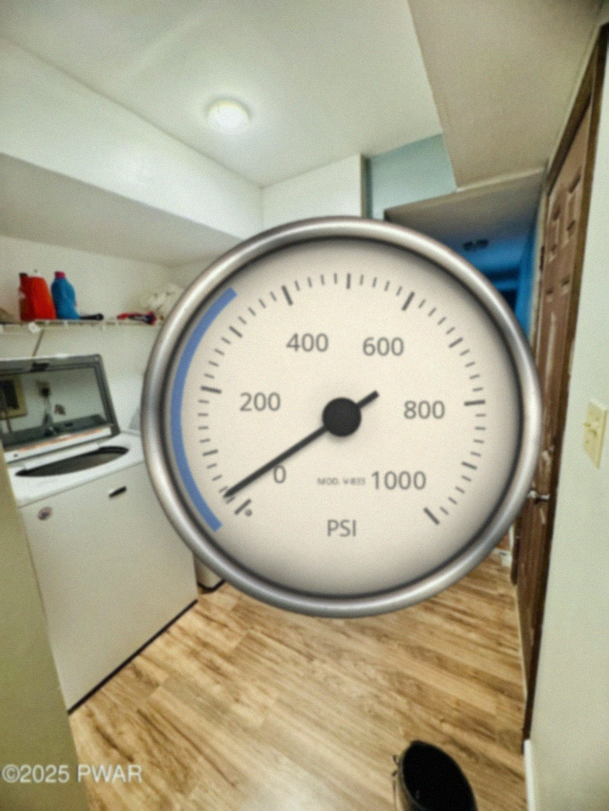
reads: value=30 unit=psi
